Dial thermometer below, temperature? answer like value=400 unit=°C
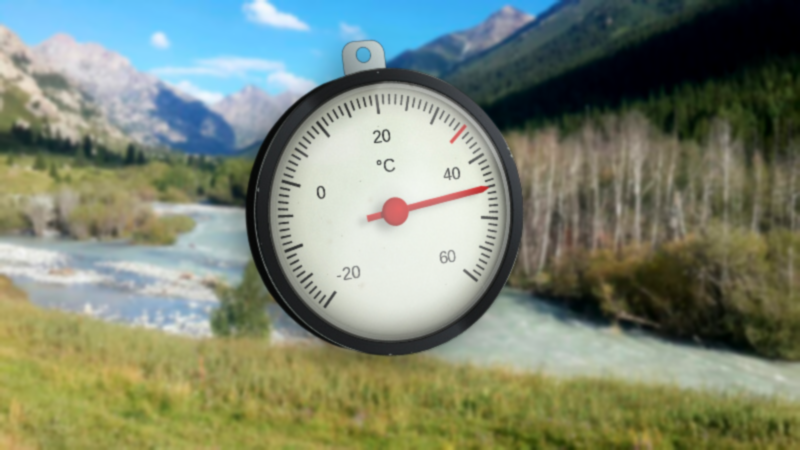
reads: value=45 unit=°C
